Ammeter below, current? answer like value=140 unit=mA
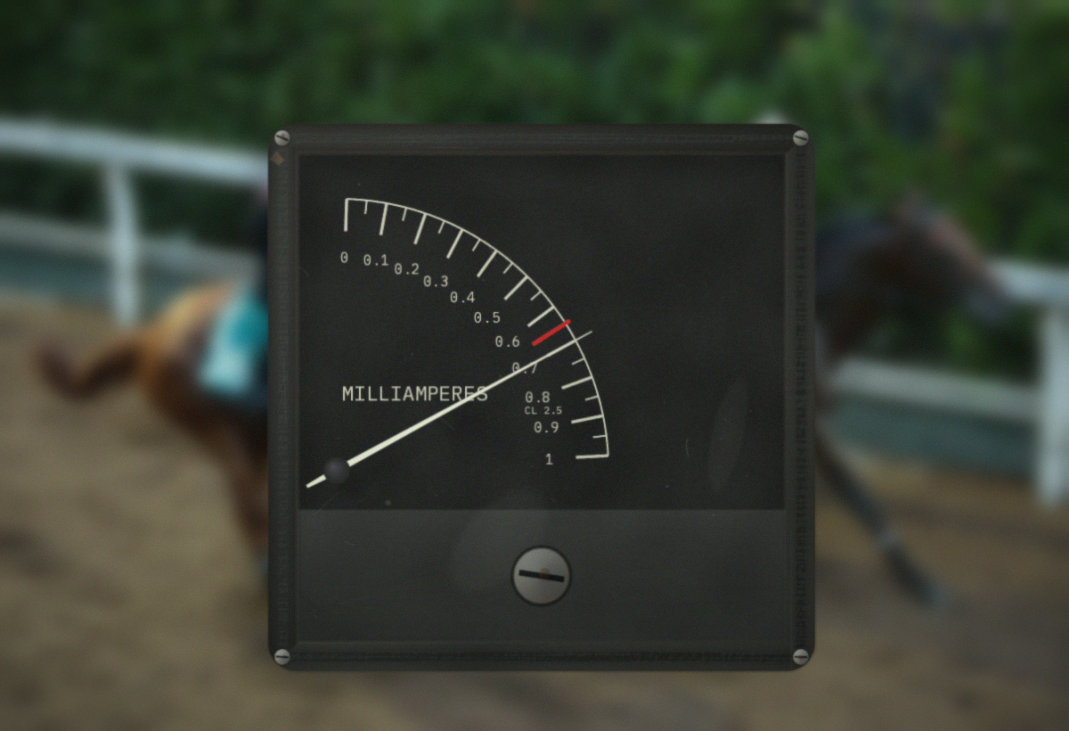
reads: value=0.7 unit=mA
